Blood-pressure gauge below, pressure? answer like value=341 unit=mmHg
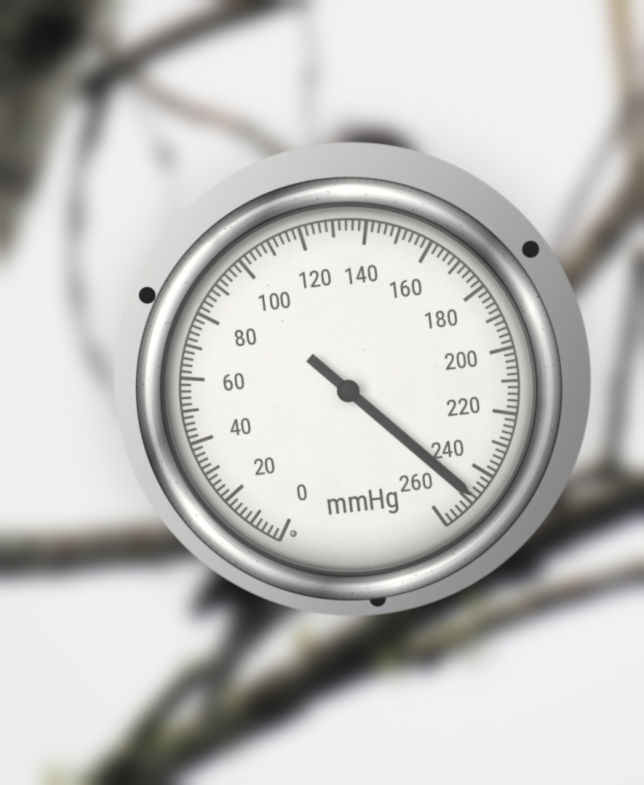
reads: value=248 unit=mmHg
